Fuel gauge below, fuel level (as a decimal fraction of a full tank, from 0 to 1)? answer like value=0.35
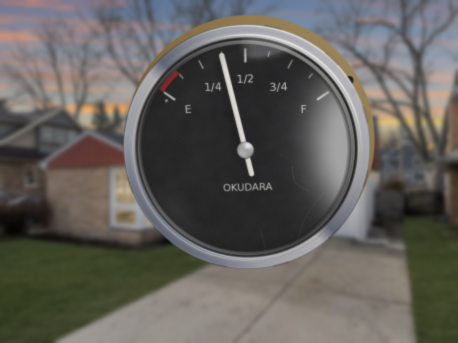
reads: value=0.375
